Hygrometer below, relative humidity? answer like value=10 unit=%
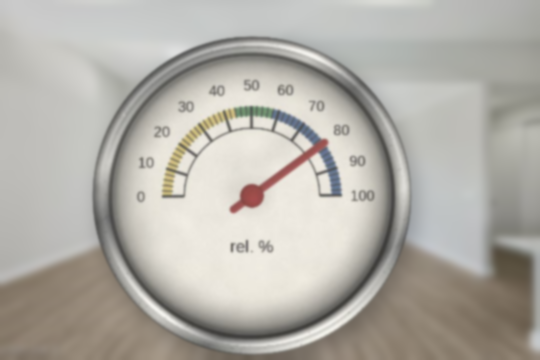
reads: value=80 unit=%
